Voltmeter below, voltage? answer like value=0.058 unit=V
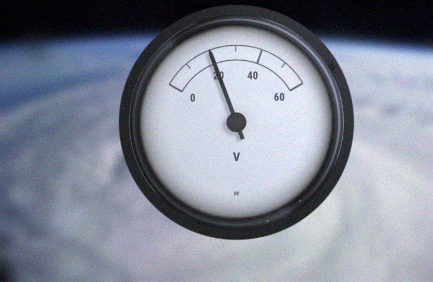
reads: value=20 unit=V
